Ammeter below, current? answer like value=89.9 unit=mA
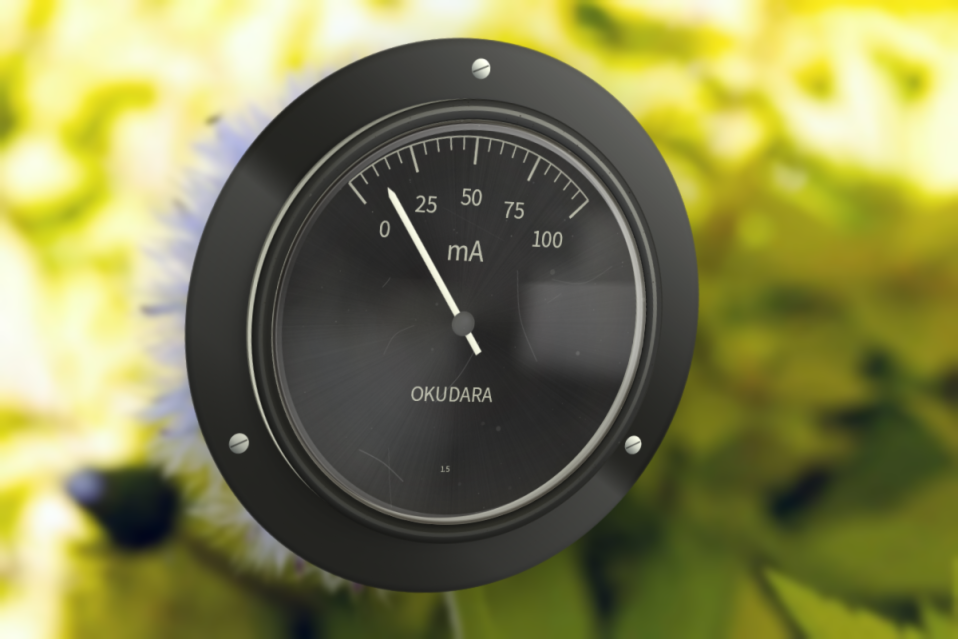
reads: value=10 unit=mA
